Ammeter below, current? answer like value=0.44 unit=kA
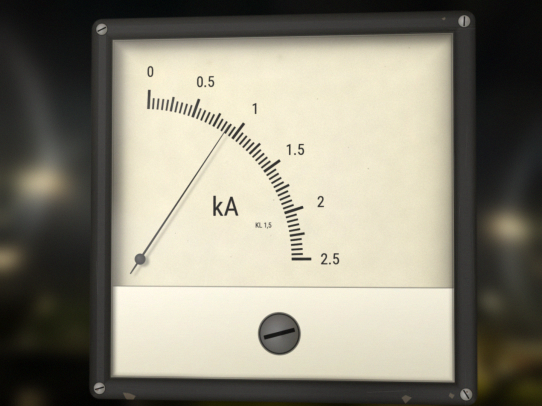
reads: value=0.9 unit=kA
